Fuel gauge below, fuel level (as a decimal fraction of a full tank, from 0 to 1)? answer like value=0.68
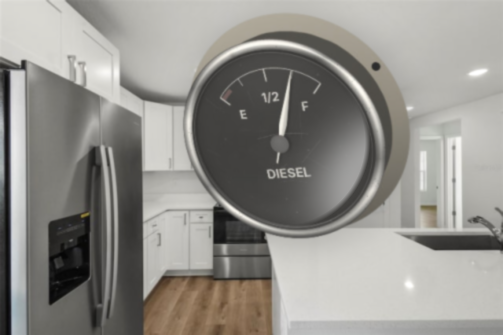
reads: value=0.75
